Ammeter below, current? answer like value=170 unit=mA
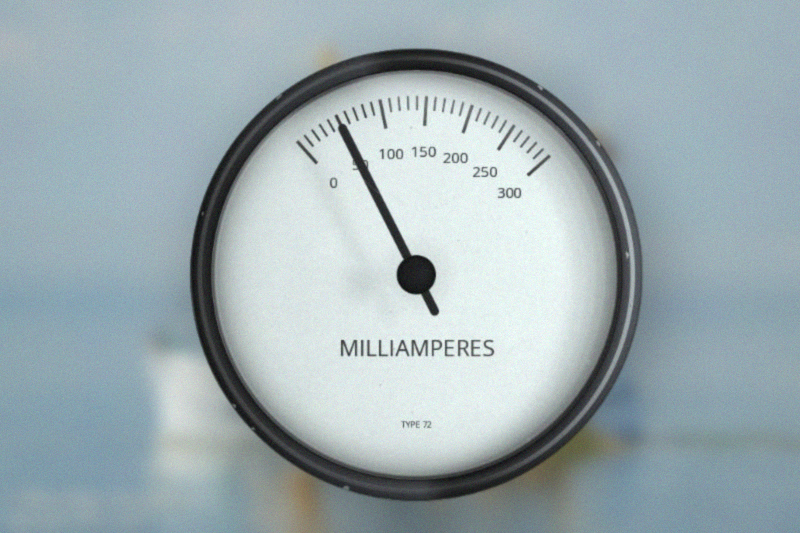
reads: value=50 unit=mA
